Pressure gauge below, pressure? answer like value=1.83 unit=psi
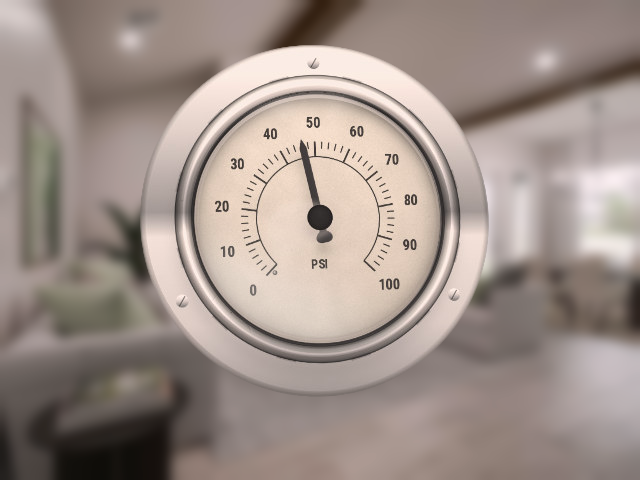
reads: value=46 unit=psi
